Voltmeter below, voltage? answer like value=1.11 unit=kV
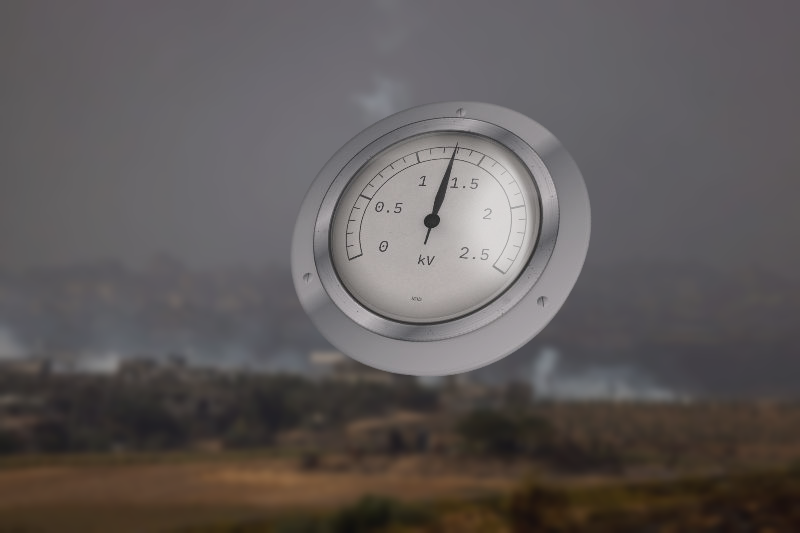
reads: value=1.3 unit=kV
